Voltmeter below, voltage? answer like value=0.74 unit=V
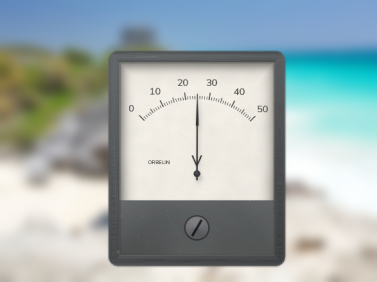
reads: value=25 unit=V
